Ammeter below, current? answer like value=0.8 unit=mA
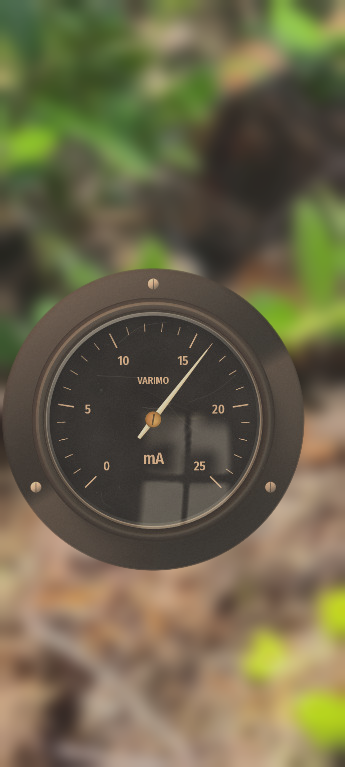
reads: value=16 unit=mA
